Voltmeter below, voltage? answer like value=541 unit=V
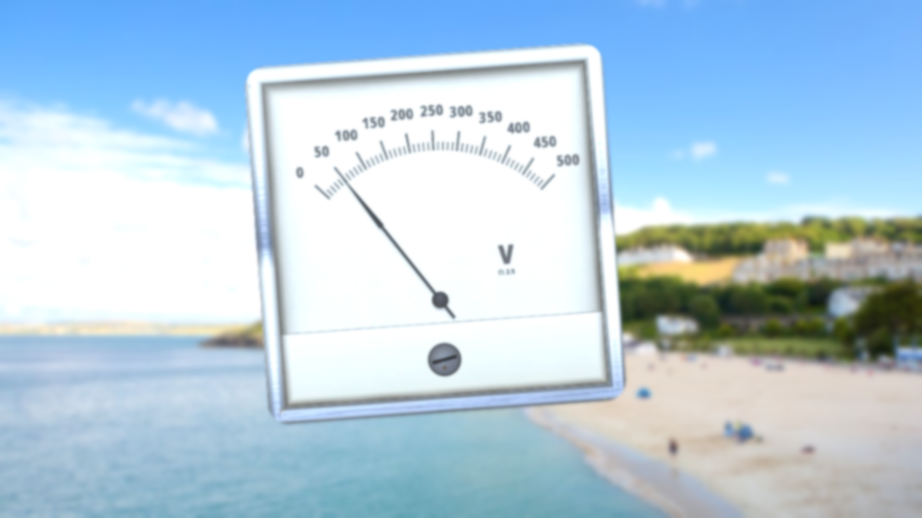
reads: value=50 unit=V
